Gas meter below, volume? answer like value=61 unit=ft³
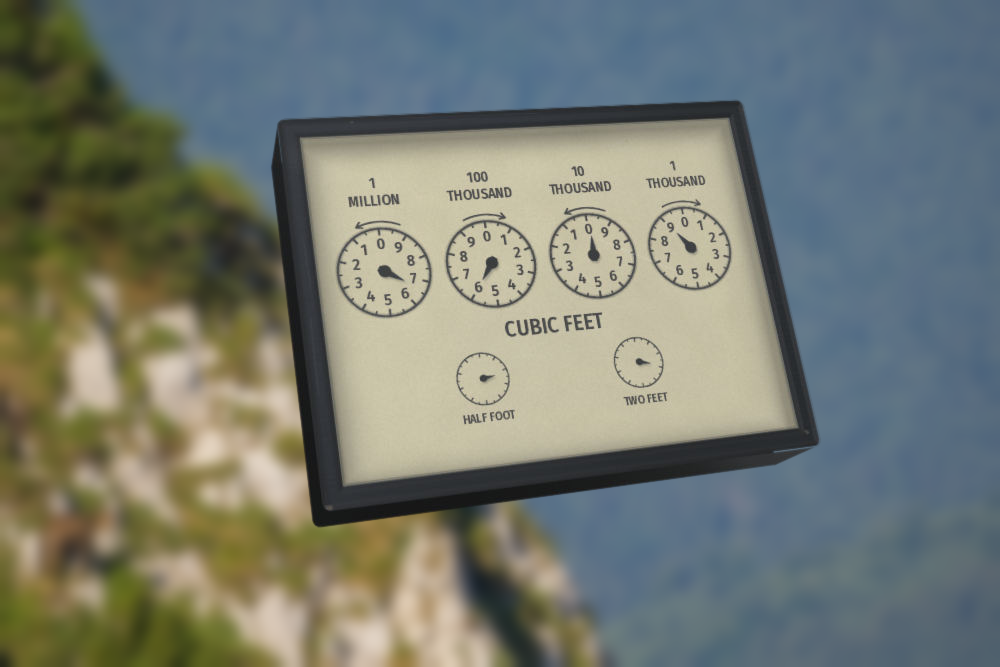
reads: value=659900 unit=ft³
